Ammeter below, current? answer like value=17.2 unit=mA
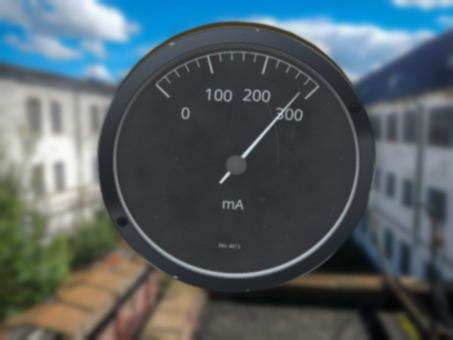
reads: value=280 unit=mA
